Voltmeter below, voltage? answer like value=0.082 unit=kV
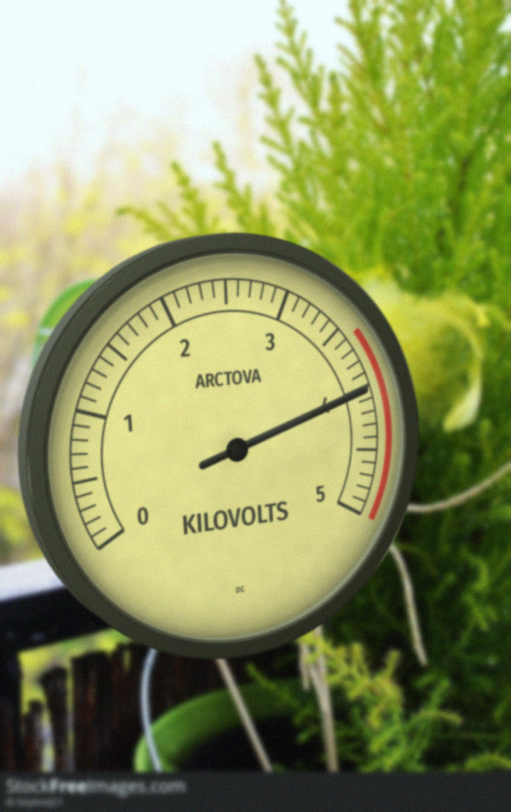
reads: value=4 unit=kV
